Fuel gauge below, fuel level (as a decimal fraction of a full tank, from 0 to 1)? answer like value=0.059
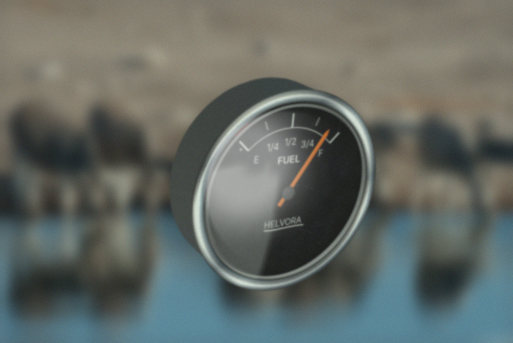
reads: value=0.875
